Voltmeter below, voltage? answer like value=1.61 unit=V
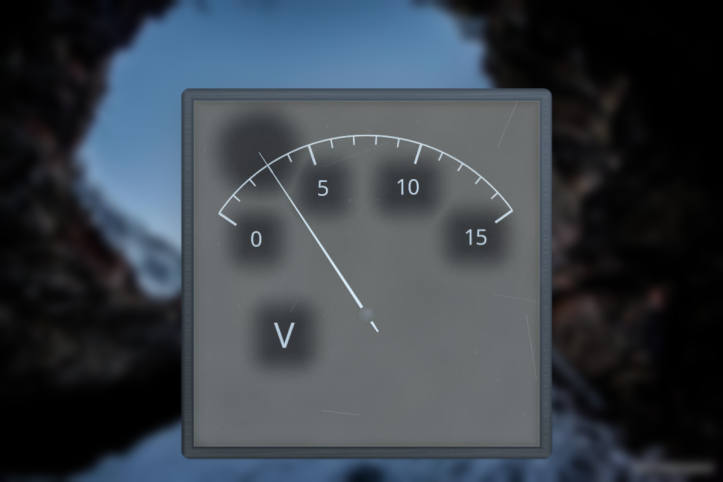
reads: value=3 unit=V
